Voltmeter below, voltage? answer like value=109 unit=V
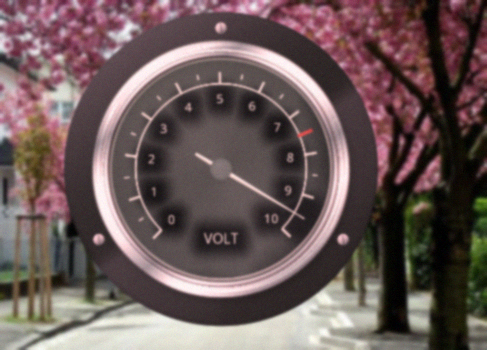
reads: value=9.5 unit=V
